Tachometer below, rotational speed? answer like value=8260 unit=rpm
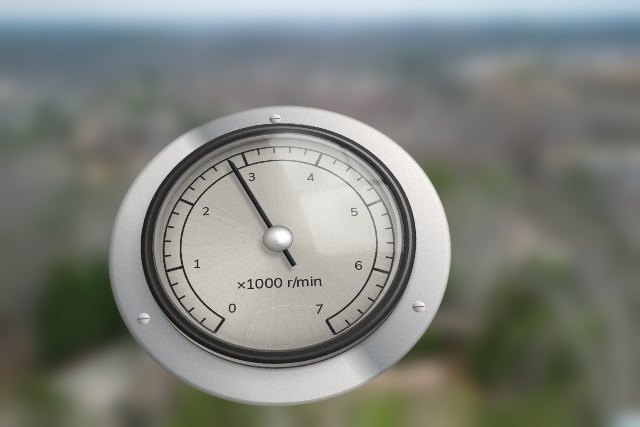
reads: value=2800 unit=rpm
